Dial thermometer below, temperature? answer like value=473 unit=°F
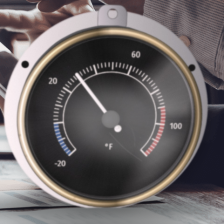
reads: value=30 unit=°F
